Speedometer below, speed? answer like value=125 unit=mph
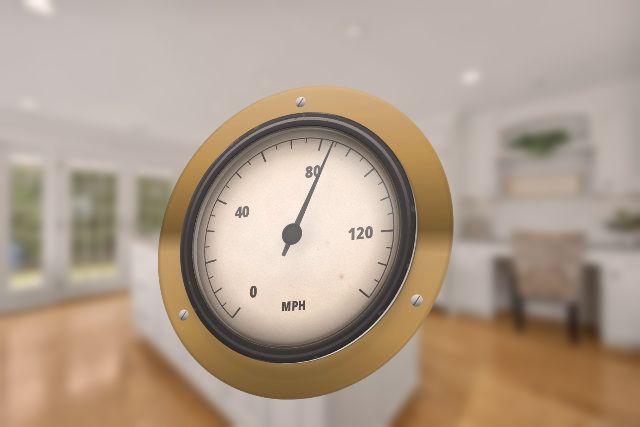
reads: value=85 unit=mph
